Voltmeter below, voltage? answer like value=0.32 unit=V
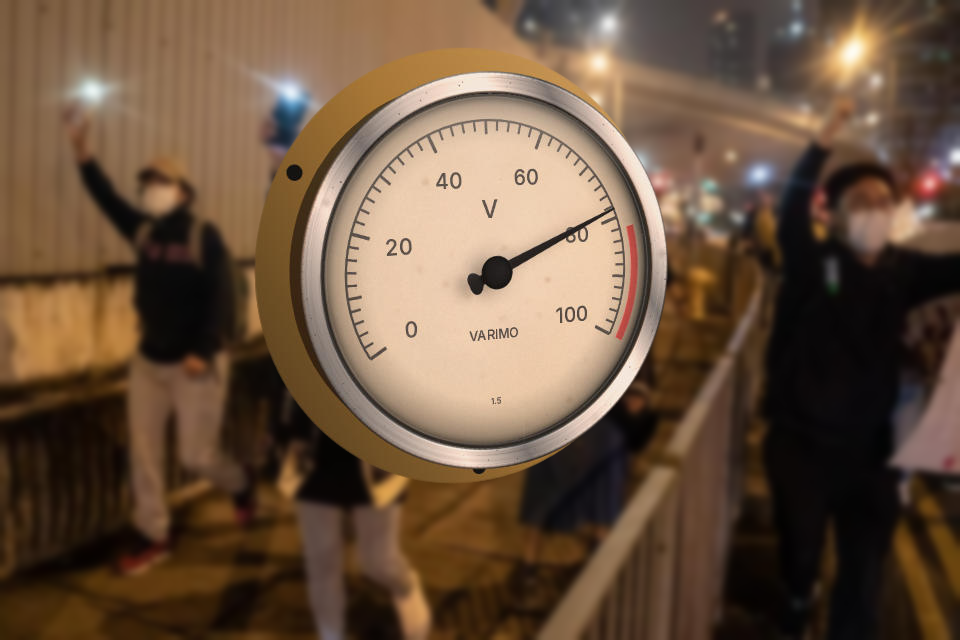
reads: value=78 unit=V
